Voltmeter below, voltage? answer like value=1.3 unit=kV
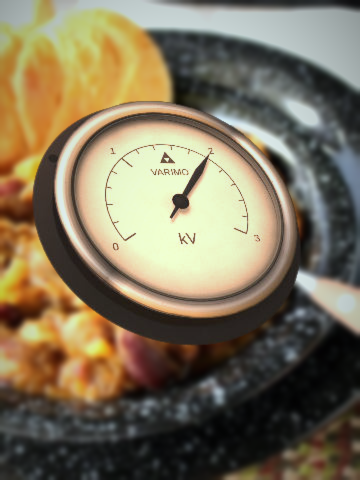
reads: value=2 unit=kV
